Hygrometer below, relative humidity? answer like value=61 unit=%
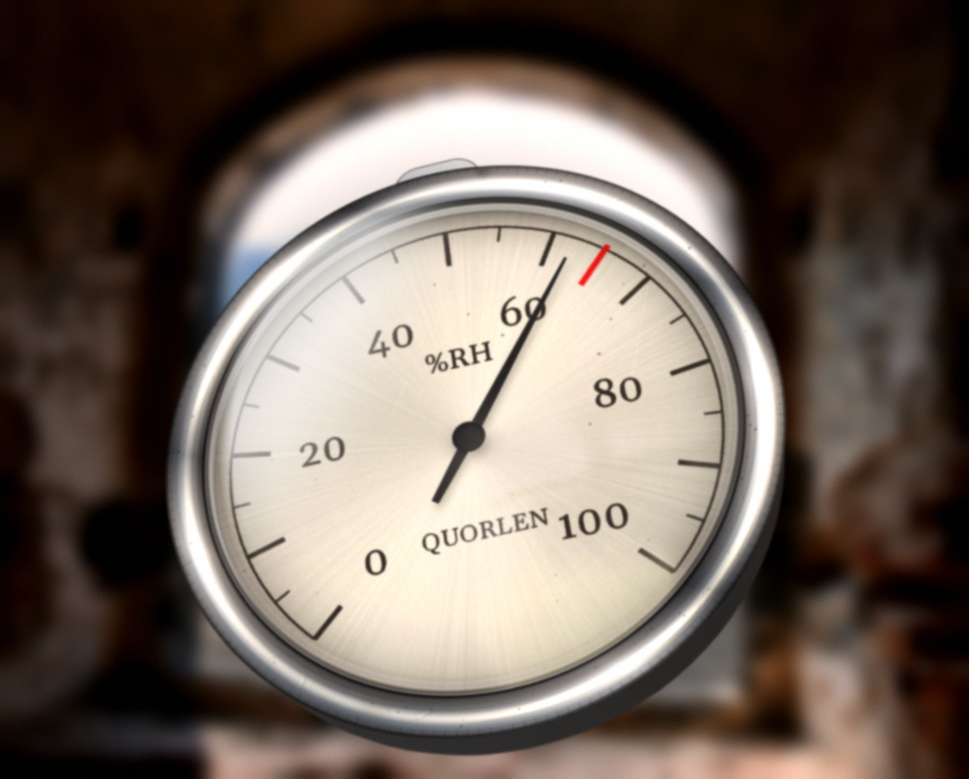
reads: value=62.5 unit=%
